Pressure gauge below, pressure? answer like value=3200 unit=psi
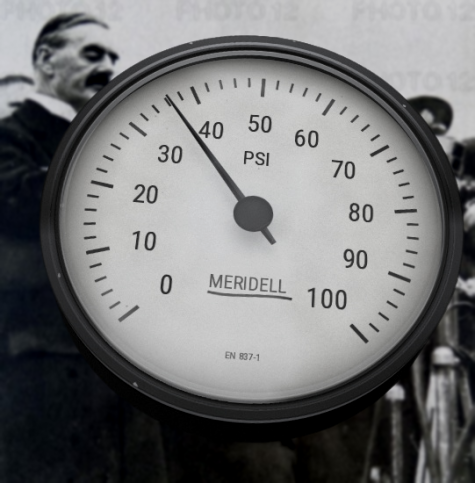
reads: value=36 unit=psi
